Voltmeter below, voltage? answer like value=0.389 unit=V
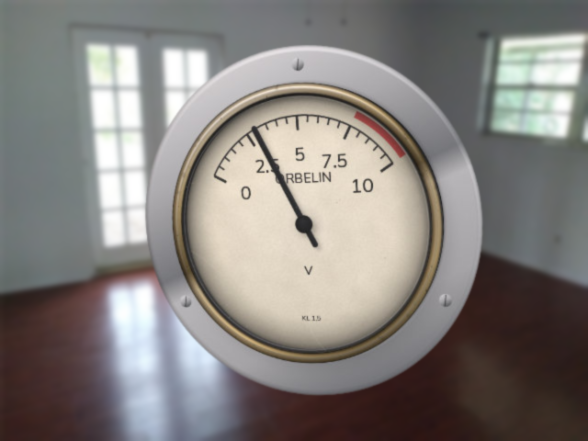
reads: value=3 unit=V
